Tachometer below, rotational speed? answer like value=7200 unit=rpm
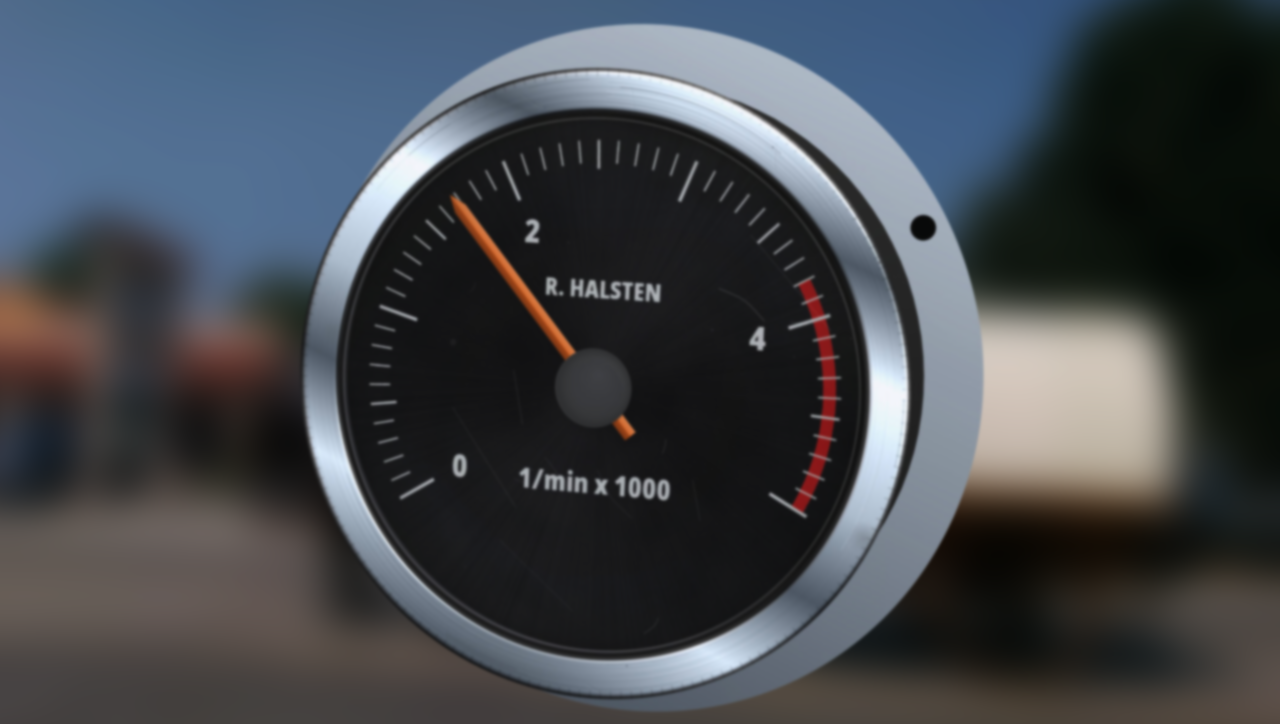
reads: value=1700 unit=rpm
